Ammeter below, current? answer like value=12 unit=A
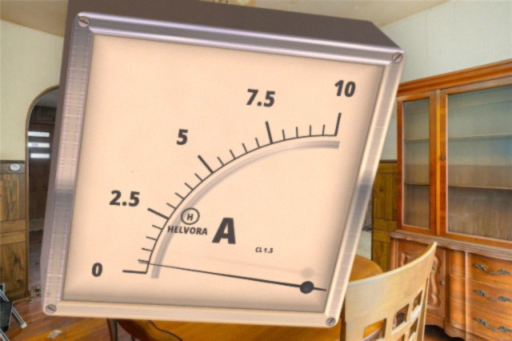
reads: value=0.5 unit=A
